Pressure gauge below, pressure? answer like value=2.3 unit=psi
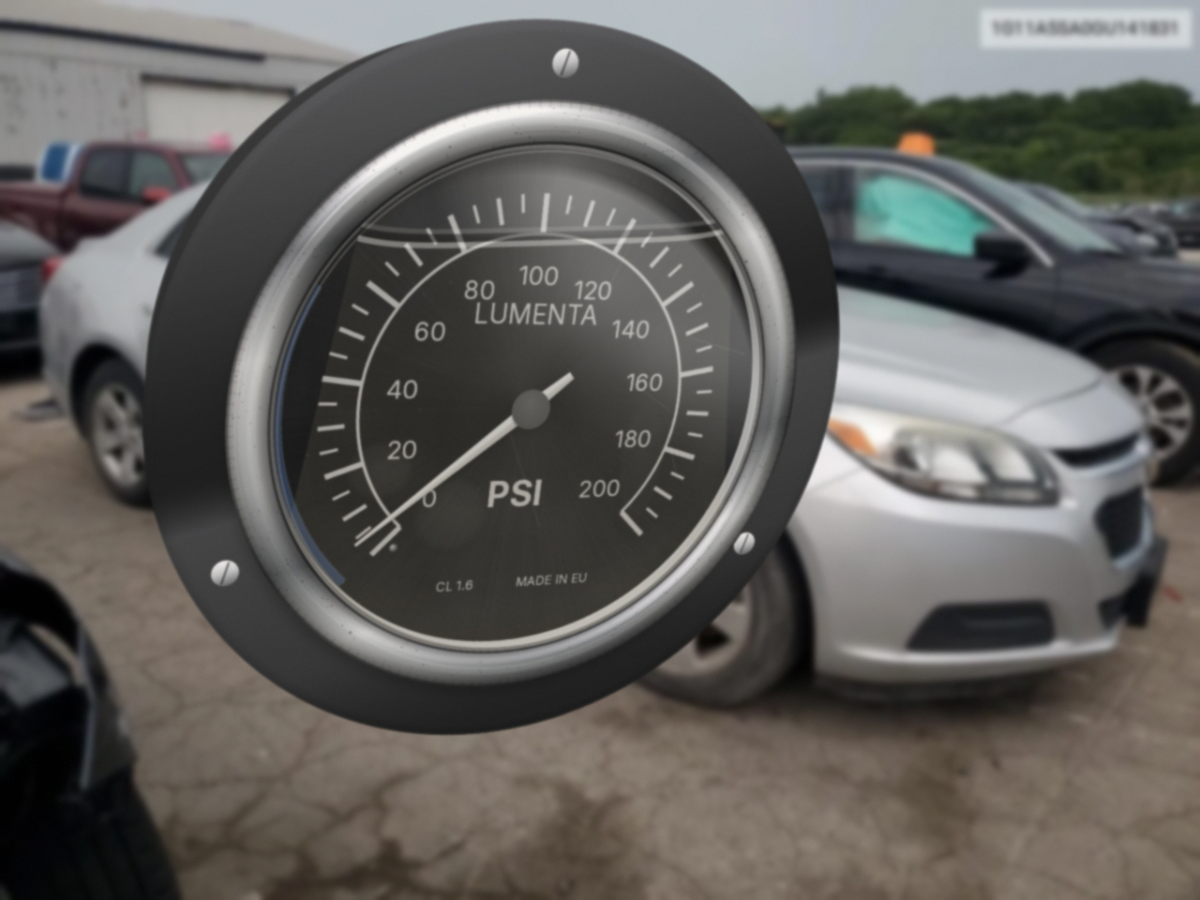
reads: value=5 unit=psi
